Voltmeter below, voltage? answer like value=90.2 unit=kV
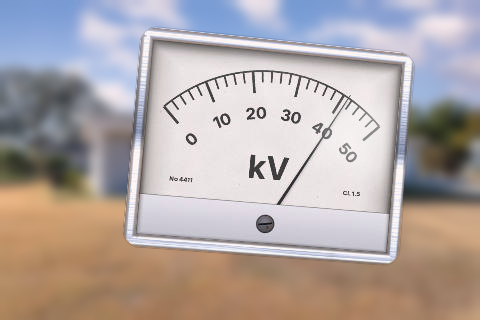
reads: value=41 unit=kV
